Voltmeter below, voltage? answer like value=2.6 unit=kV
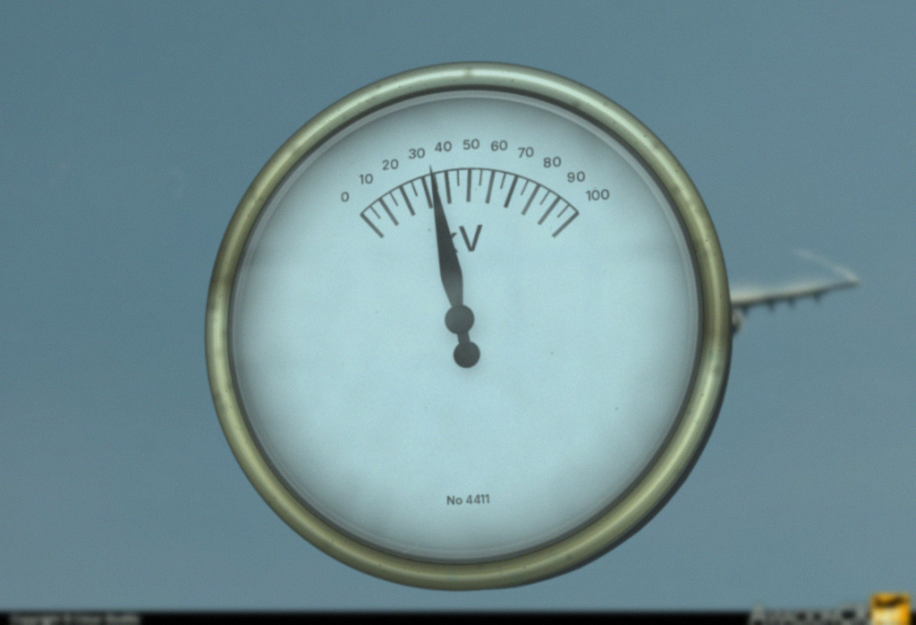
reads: value=35 unit=kV
